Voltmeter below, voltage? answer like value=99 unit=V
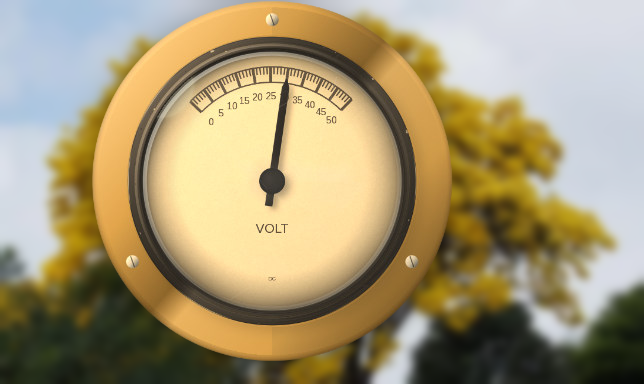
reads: value=30 unit=V
